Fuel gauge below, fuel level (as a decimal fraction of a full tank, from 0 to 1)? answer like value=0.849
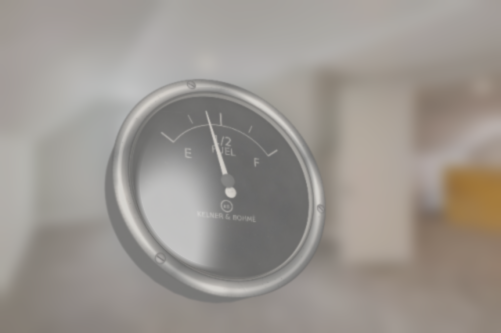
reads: value=0.375
